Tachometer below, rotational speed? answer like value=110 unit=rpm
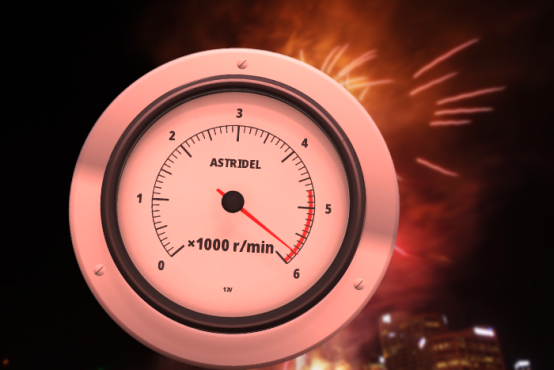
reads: value=5800 unit=rpm
